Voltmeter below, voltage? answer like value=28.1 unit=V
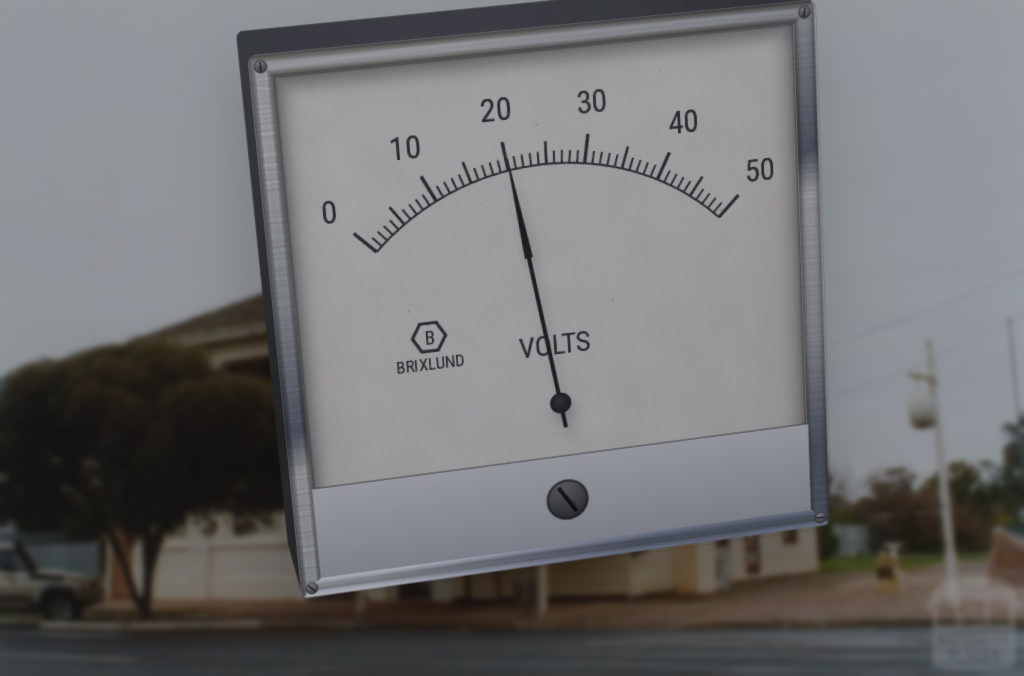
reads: value=20 unit=V
